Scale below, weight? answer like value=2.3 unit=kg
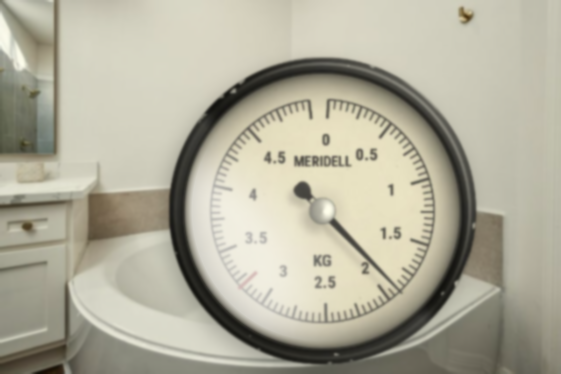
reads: value=1.9 unit=kg
